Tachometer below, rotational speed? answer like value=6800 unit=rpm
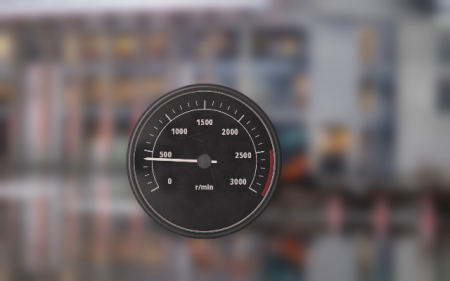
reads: value=400 unit=rpm
